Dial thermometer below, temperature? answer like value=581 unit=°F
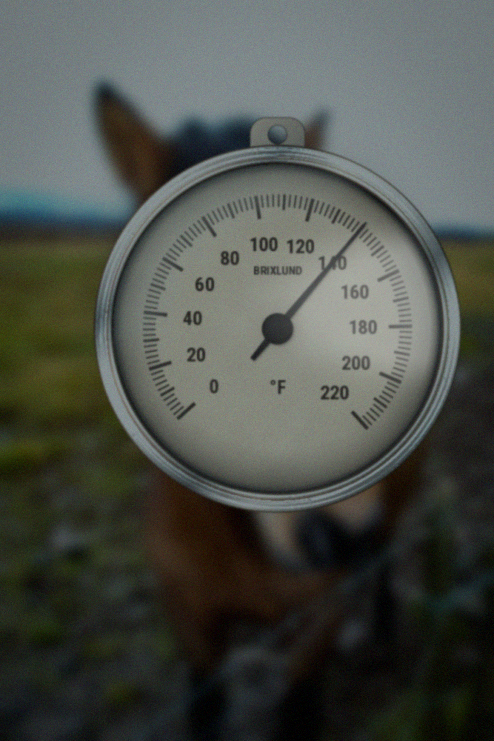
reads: value=140 unit=°F
